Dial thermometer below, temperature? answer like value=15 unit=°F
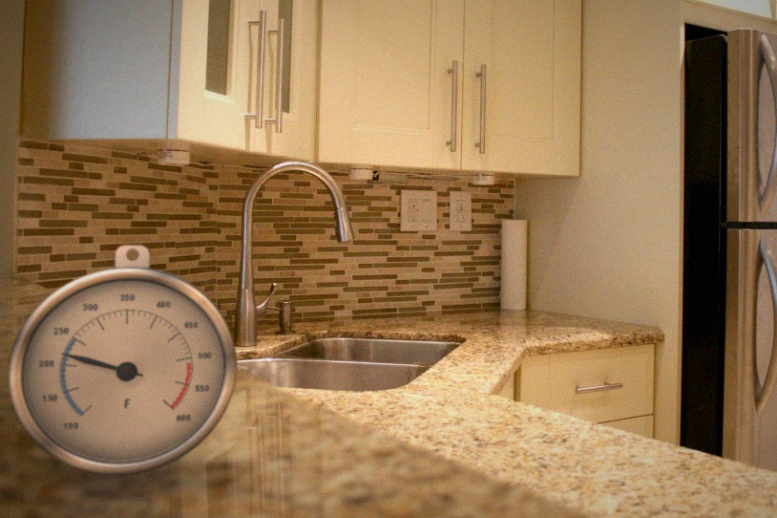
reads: value=220 unit=°F
